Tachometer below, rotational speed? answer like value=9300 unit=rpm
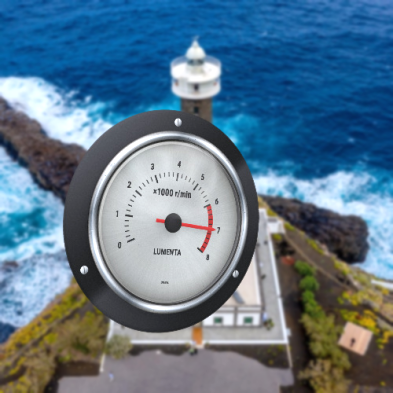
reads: value=7000 unit=rpm
